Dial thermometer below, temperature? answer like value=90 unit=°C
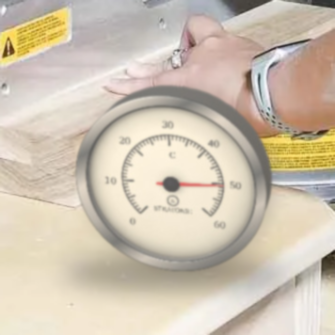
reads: value=50 unit=°C
